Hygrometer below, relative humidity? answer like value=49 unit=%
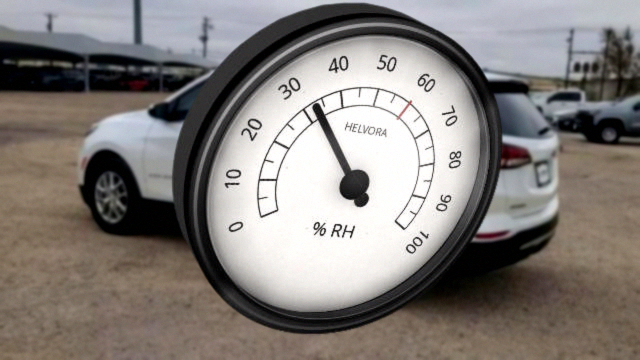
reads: value=32.5 unit=%
